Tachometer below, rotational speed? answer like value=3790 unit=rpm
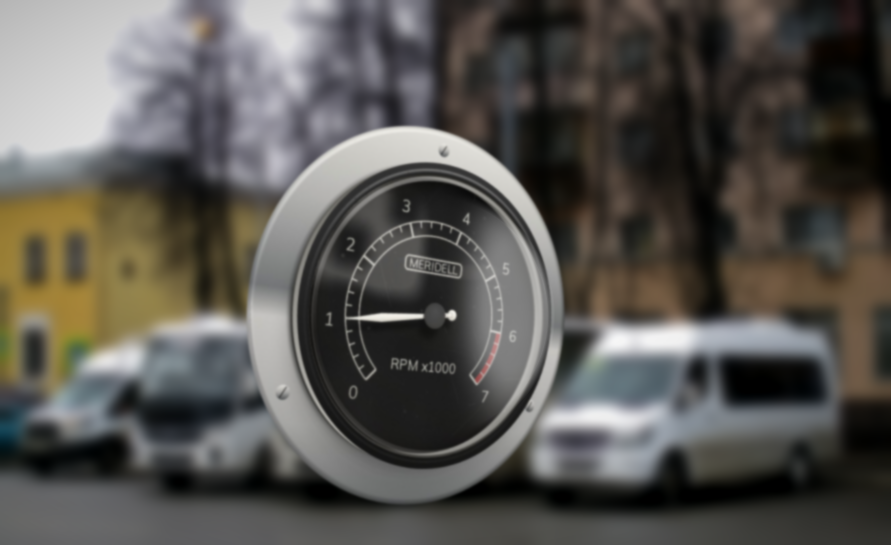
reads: value=1000 unit=rpm
